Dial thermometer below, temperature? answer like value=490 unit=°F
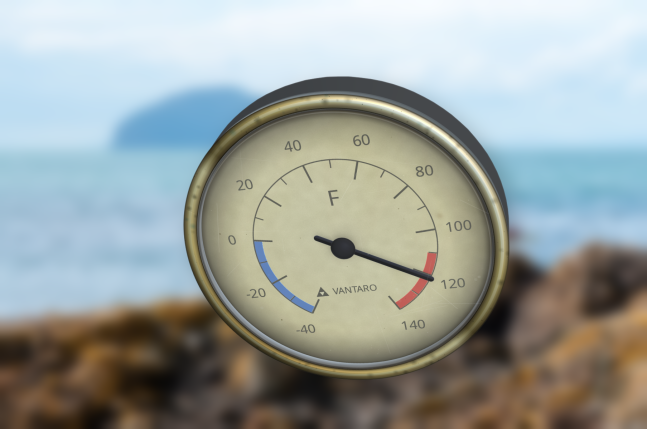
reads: value=120 unit=°F
